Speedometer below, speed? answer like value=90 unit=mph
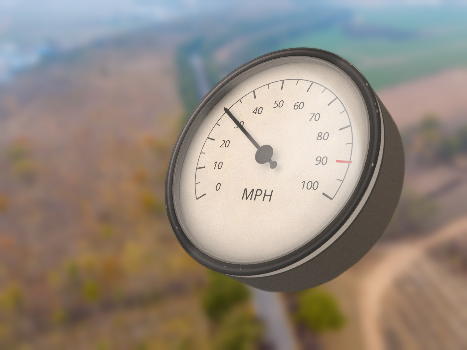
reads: value=30 unit=mph
